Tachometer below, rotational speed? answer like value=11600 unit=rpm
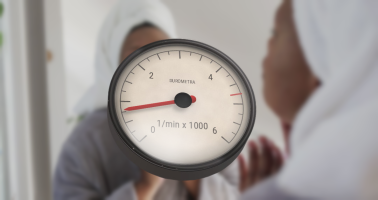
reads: value=750 unit=rpm
